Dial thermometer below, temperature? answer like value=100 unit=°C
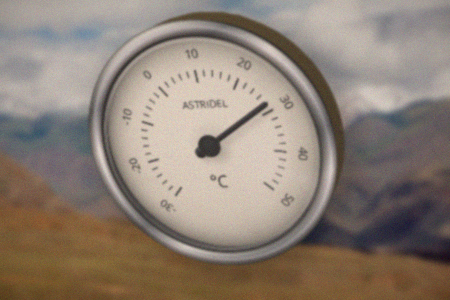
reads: value=28 unit=°C
